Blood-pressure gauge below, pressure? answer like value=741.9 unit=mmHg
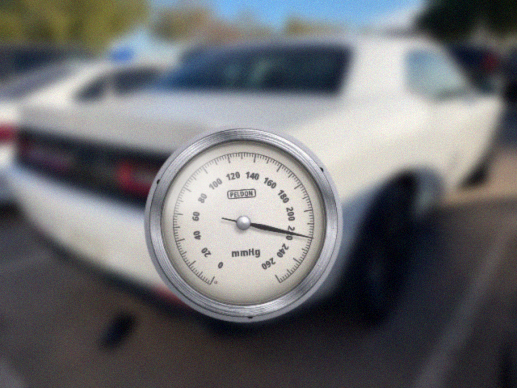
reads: value=220 unit=mmHg
